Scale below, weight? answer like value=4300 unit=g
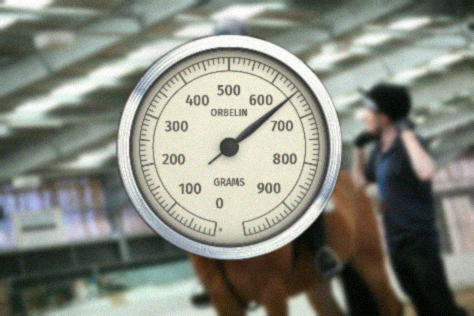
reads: value=650 unit=g
